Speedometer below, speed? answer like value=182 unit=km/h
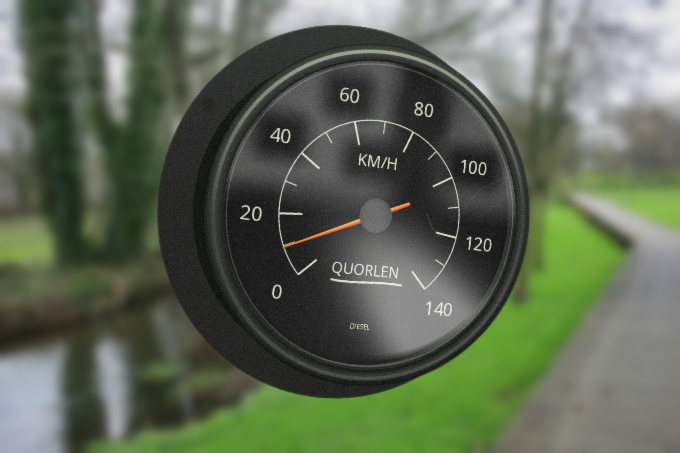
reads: value=10 unit=km/h
